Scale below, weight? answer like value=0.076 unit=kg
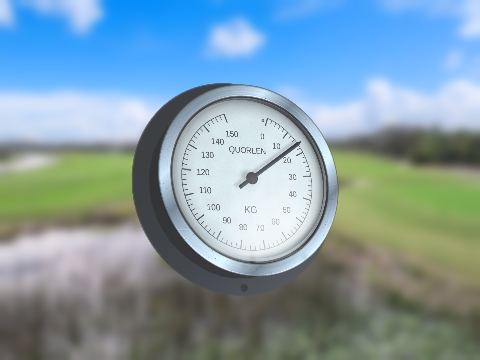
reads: value=16 unit=kg
